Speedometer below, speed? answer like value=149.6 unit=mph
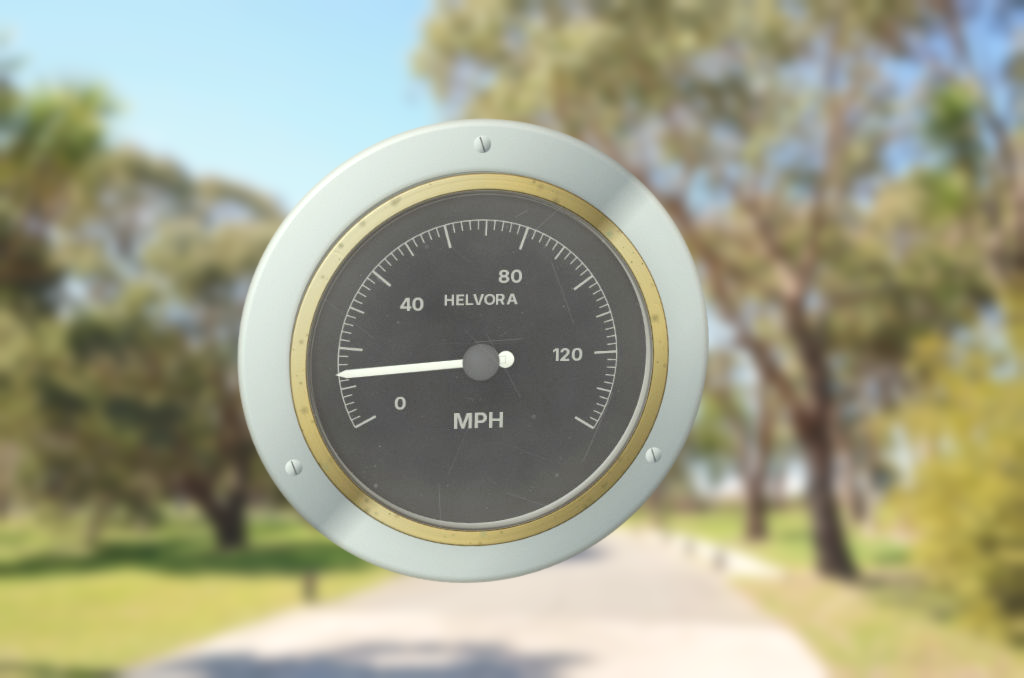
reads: value=14 unit=mph
